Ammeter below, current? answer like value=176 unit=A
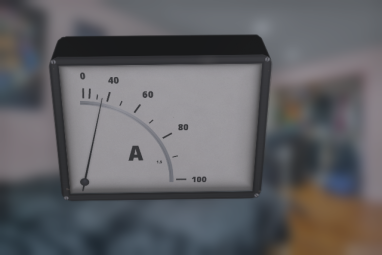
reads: value=35 unit=A
